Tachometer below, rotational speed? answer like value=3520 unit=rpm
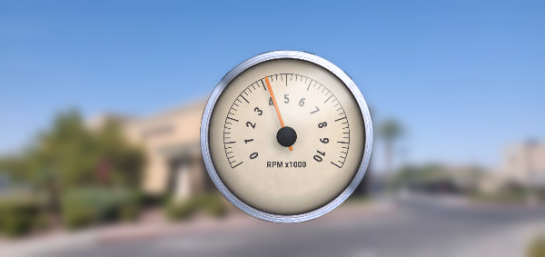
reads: value=4200 unit=rpm
